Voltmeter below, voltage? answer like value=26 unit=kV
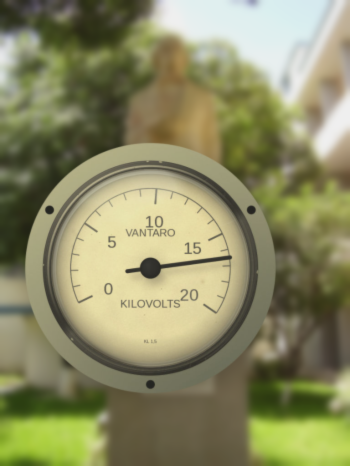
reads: value=16.5 unit=kV
